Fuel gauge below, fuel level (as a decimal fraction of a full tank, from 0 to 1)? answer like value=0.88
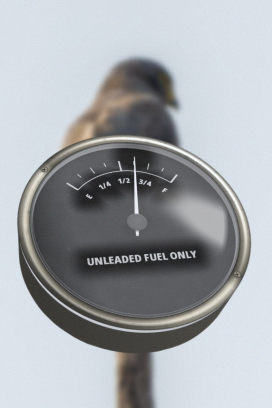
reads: value=0.625
